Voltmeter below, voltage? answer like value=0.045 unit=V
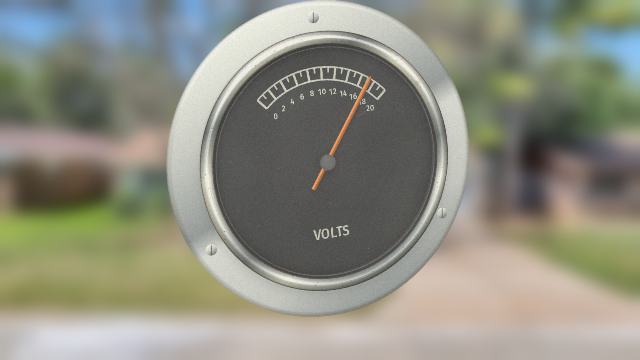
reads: value=17 unit=V
